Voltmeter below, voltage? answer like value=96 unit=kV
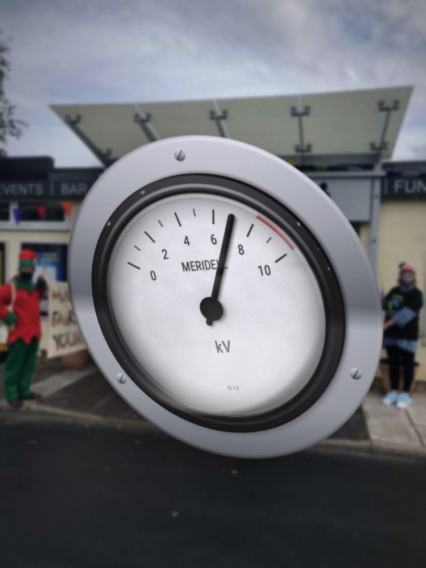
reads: value=7 unit=kV
